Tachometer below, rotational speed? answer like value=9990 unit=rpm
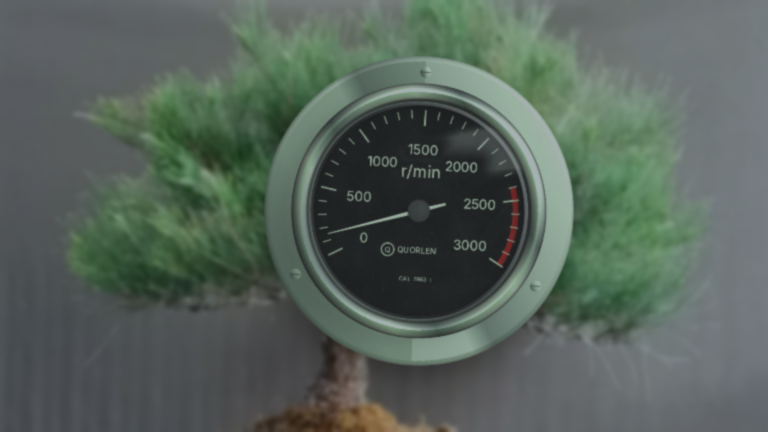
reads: value=150 unit=rpm
